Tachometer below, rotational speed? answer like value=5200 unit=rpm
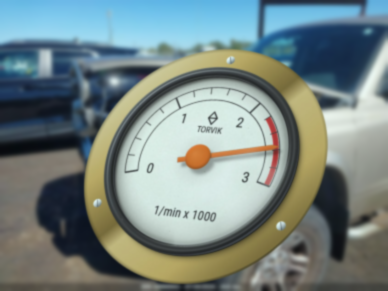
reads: value=2600 unit=rpm
